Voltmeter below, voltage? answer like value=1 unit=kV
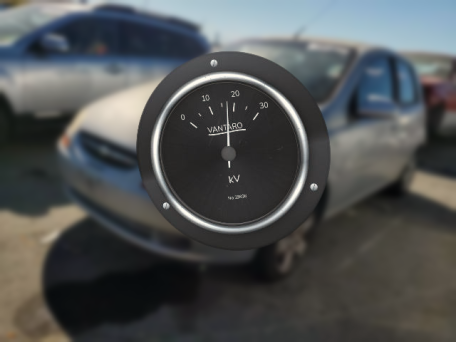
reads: value=17.5 unit=kV
